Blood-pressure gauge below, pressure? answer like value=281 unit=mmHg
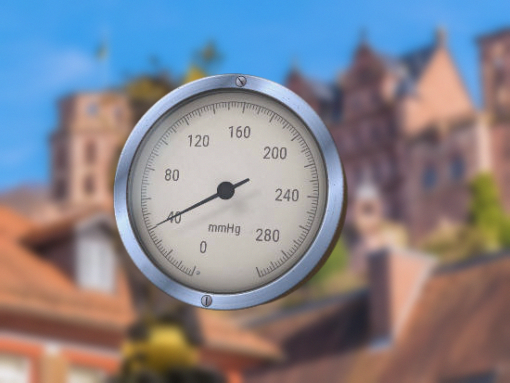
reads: value=40 unit=mmHg
